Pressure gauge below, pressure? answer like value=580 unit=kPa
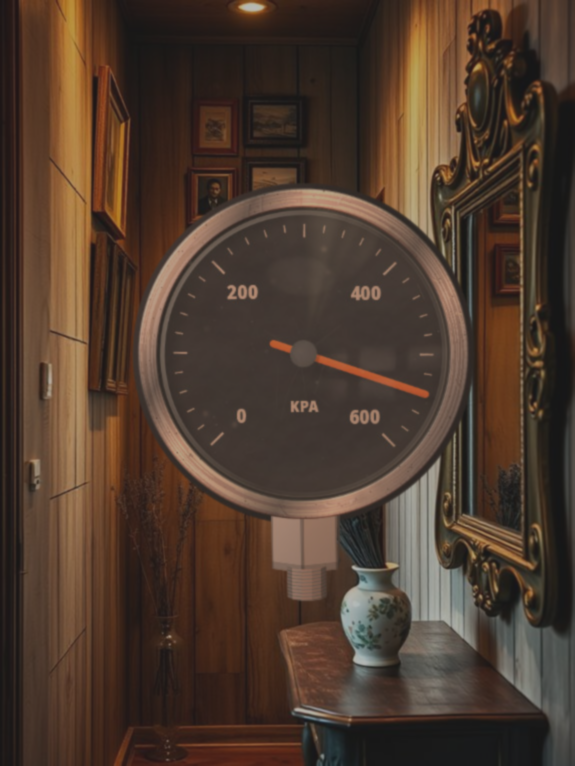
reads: value=540 unit=kPa
